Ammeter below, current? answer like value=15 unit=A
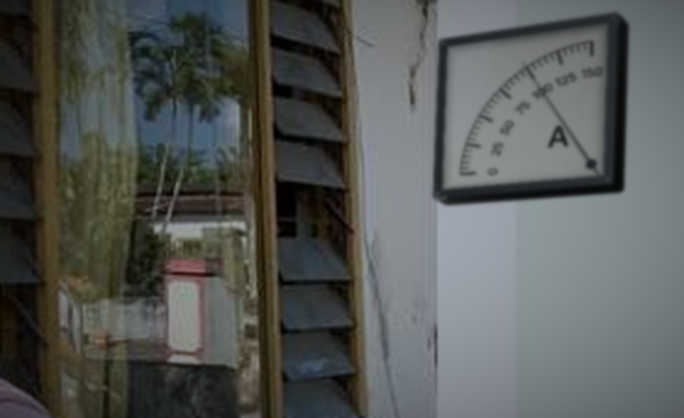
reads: value=100 unit=A
